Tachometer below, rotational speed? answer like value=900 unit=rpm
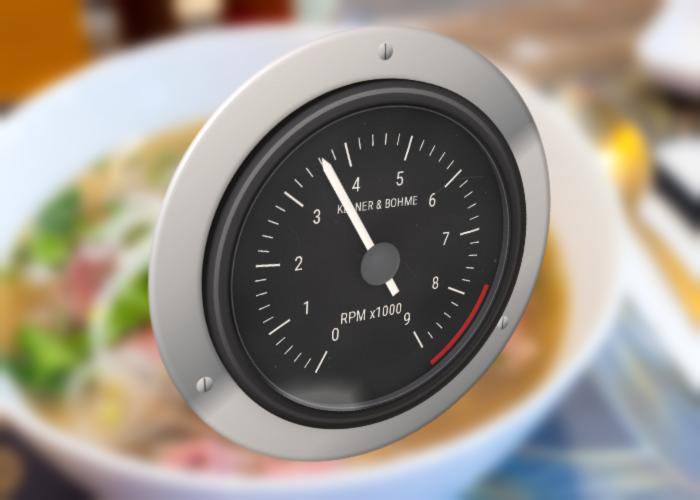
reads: value=3600 unit=rpm
